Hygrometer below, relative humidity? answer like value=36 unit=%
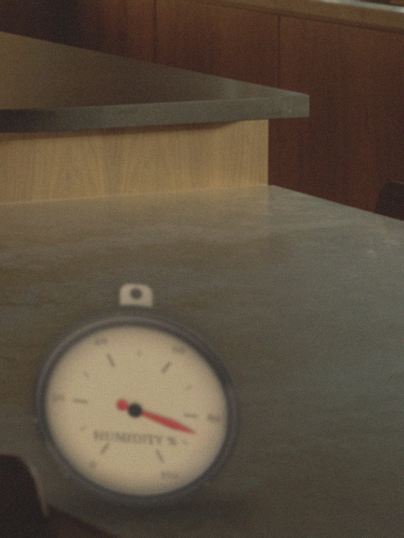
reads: value=85 unit=%
